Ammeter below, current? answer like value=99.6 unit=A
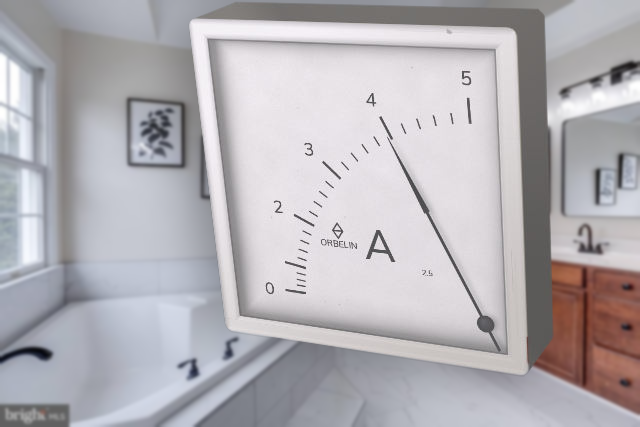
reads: value=4 unit=A
